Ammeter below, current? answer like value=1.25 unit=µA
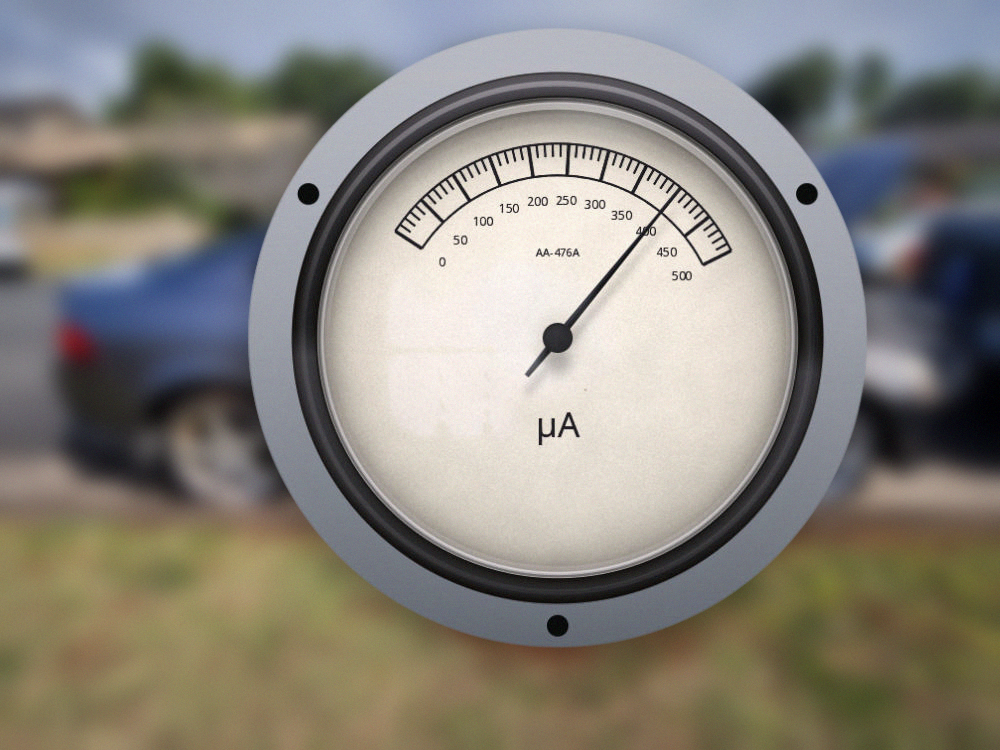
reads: value=400 unit=µA
